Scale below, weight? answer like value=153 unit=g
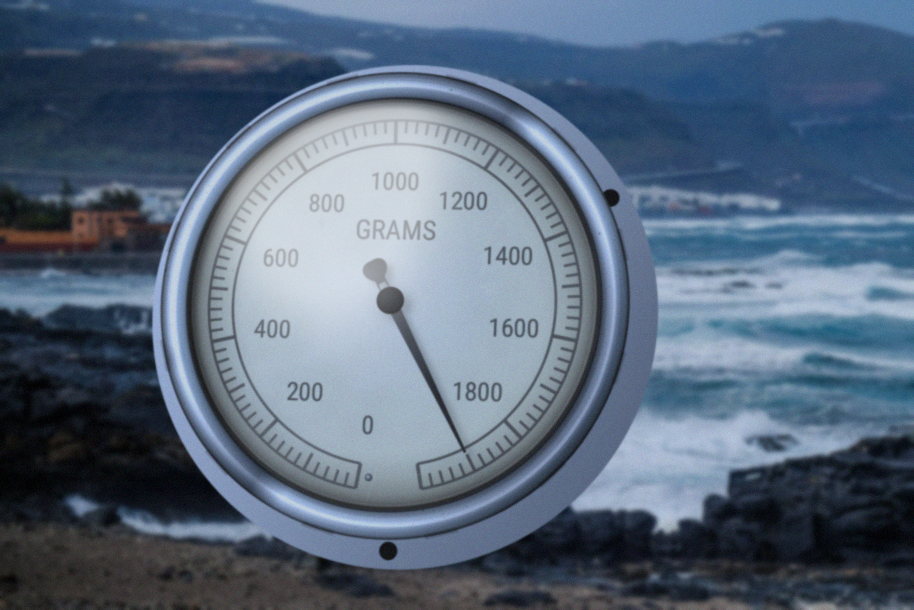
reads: value=1900 unit=g
